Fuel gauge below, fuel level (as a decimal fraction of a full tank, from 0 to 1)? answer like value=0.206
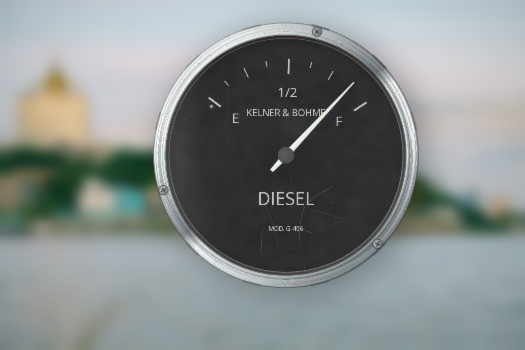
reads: value=0.875
